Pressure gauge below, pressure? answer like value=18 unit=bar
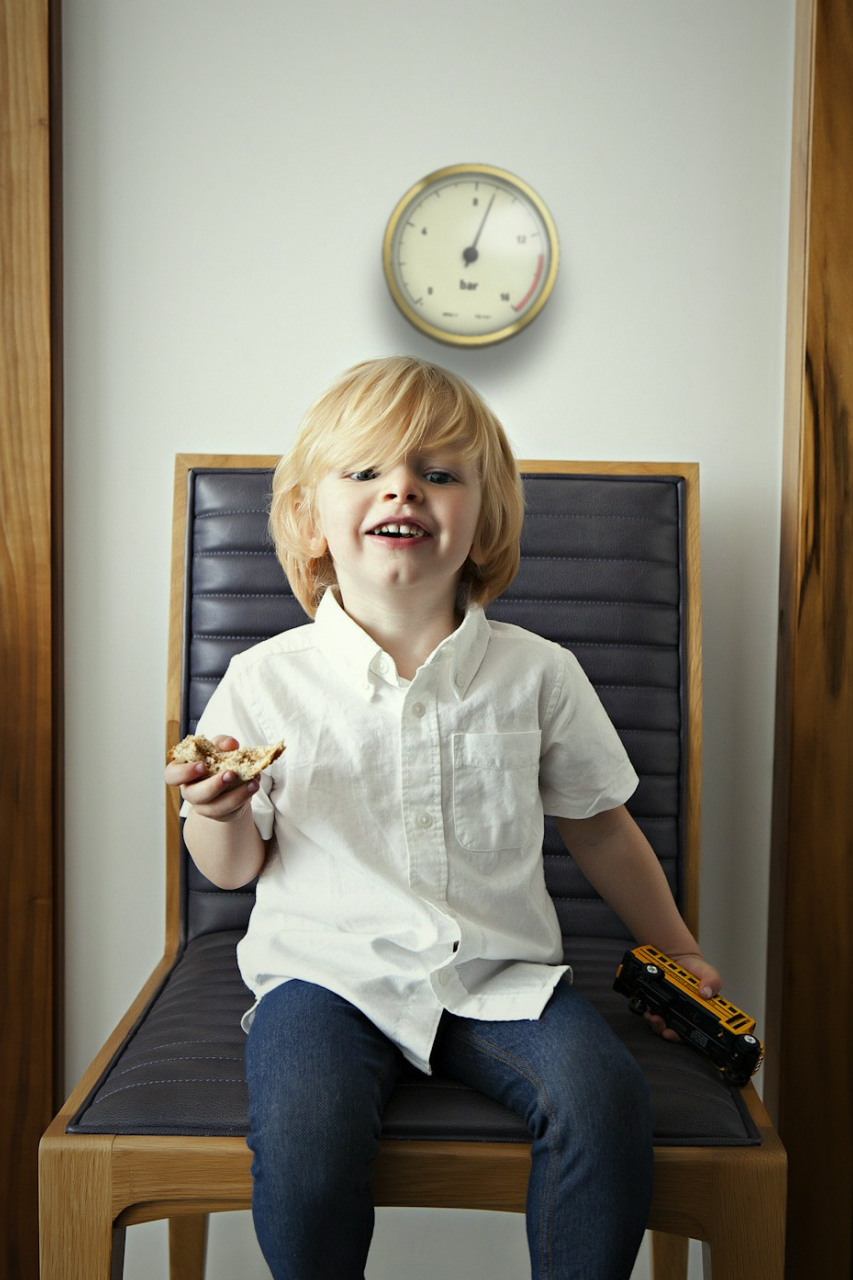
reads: value=9 unit=bar
